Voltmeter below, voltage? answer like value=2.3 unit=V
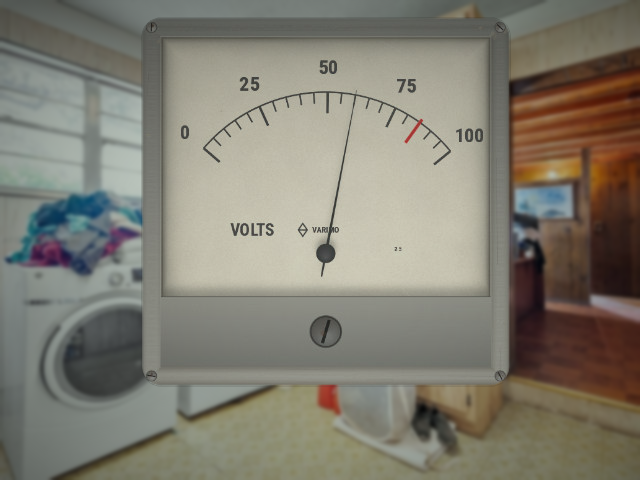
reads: value=60 unit=V
